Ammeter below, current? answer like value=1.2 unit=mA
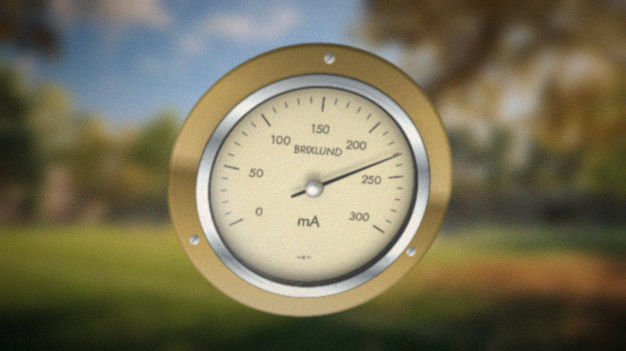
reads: value=230 unit=mA
